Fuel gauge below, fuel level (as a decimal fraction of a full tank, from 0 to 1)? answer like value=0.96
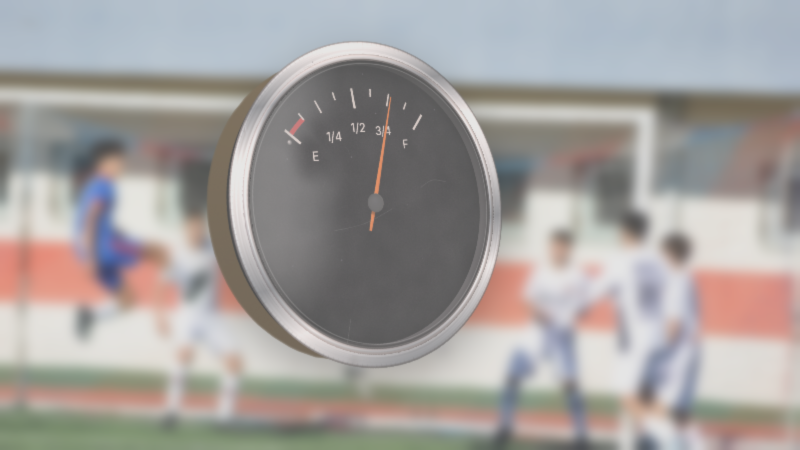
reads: value=0.75
